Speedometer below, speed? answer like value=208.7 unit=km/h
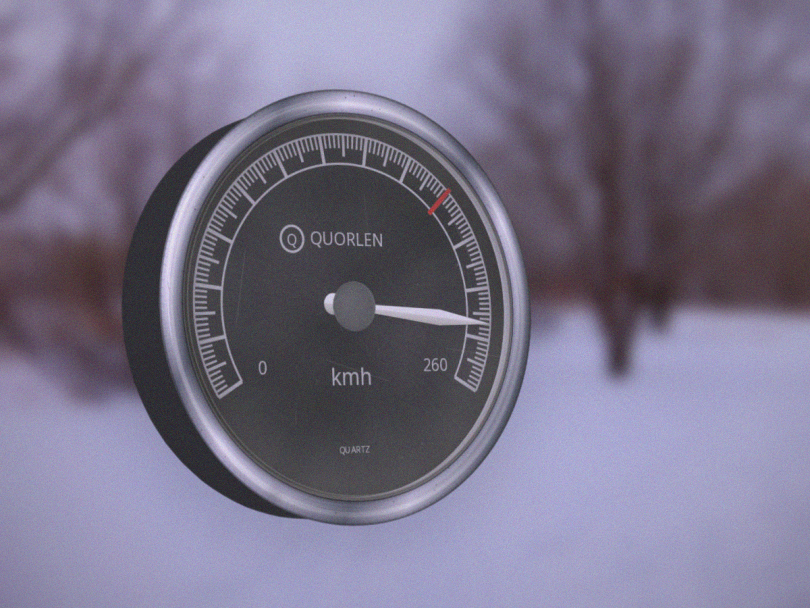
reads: value=234 unit=km/h
